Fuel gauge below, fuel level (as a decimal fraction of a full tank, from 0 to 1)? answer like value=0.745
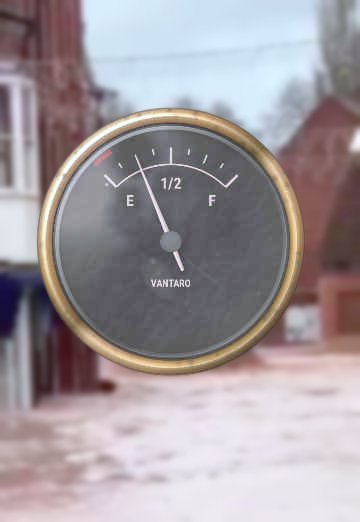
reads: value=0.25
